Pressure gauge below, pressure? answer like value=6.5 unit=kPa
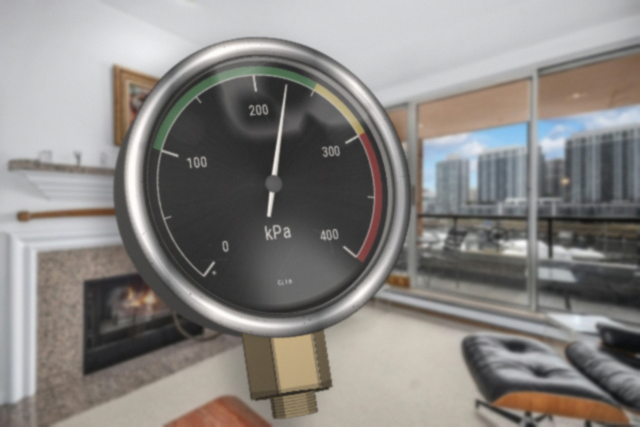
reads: value=225 unit=kPa
